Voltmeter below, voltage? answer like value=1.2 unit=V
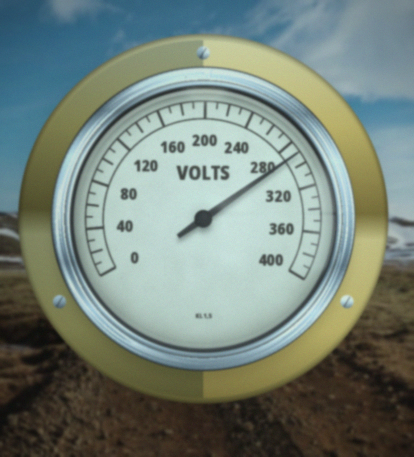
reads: value=290 unit=V
